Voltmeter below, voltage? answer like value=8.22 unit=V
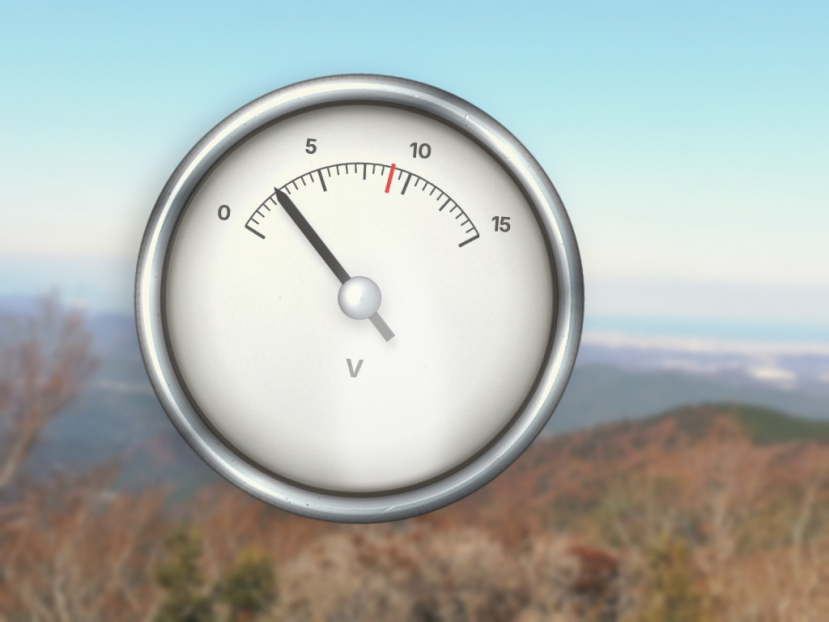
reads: value=2.5 unit=V
